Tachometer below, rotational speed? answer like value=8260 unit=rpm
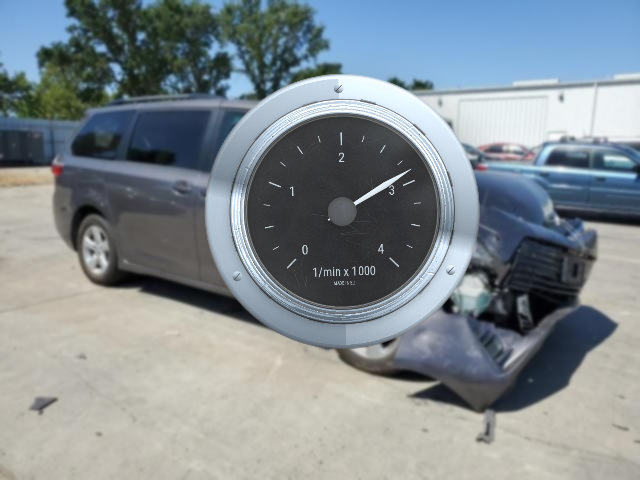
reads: value=2875 unit=rpm
